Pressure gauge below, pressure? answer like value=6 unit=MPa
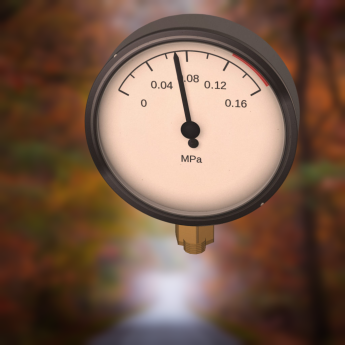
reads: value=0.07 unit=MPa
